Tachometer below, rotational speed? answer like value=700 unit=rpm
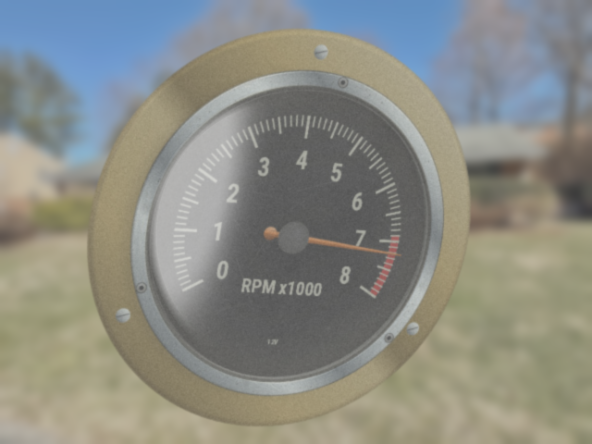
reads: value=7200 unit=rpm
